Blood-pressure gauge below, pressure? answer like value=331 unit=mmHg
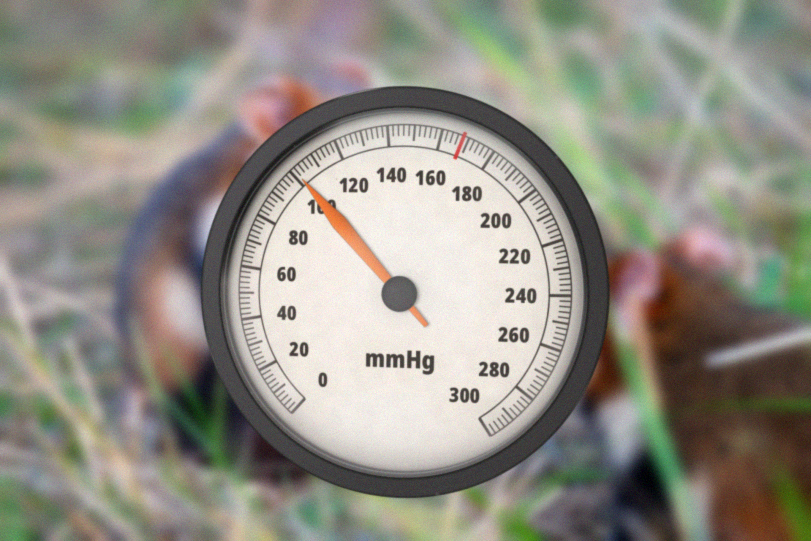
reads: value=102 unit=mmHg
